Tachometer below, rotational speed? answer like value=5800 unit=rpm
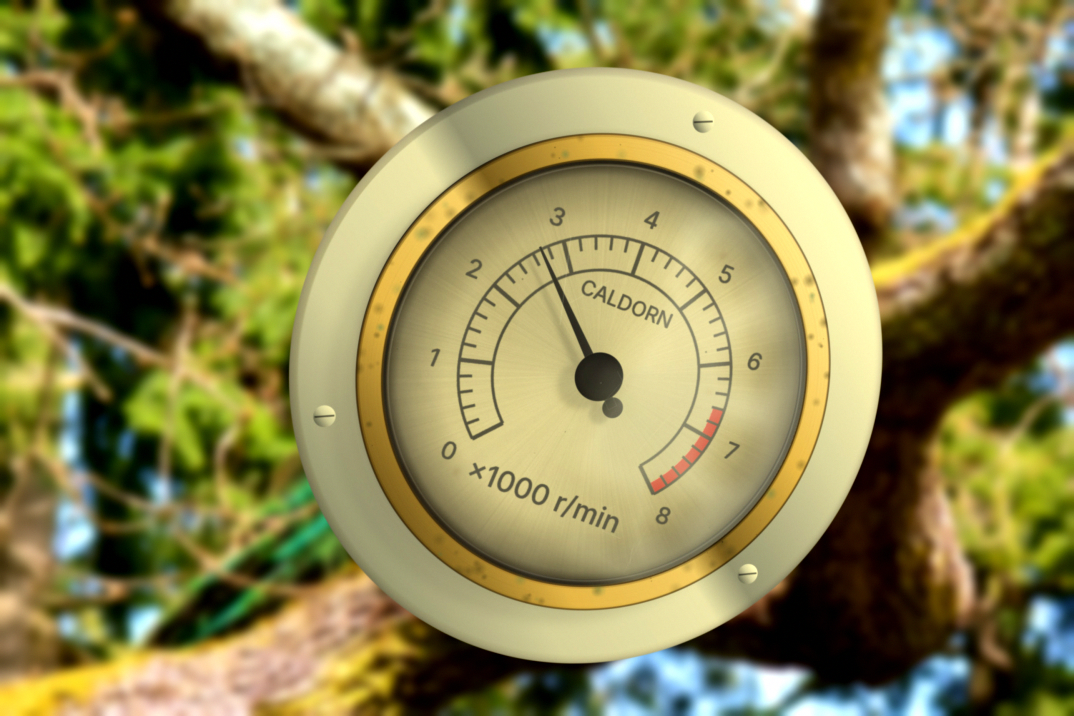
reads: value=2700 unit=rpm
